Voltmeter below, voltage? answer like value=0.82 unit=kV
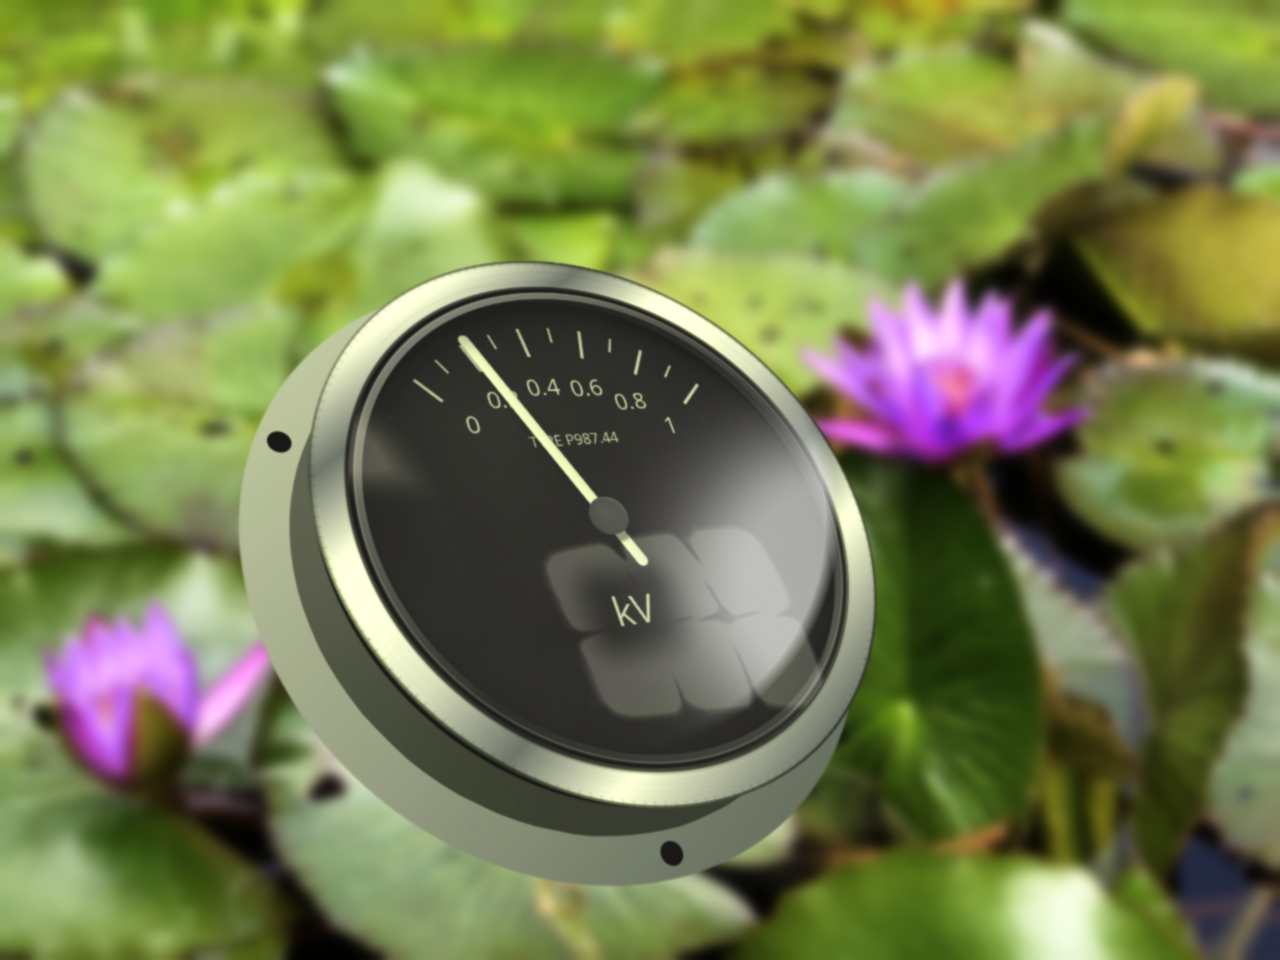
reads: value=0.2 unit=kV
